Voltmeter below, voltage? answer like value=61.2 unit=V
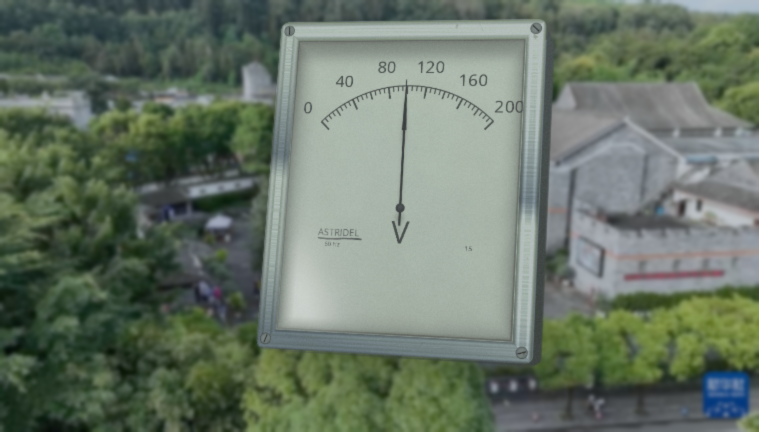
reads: value=100 unit=V
